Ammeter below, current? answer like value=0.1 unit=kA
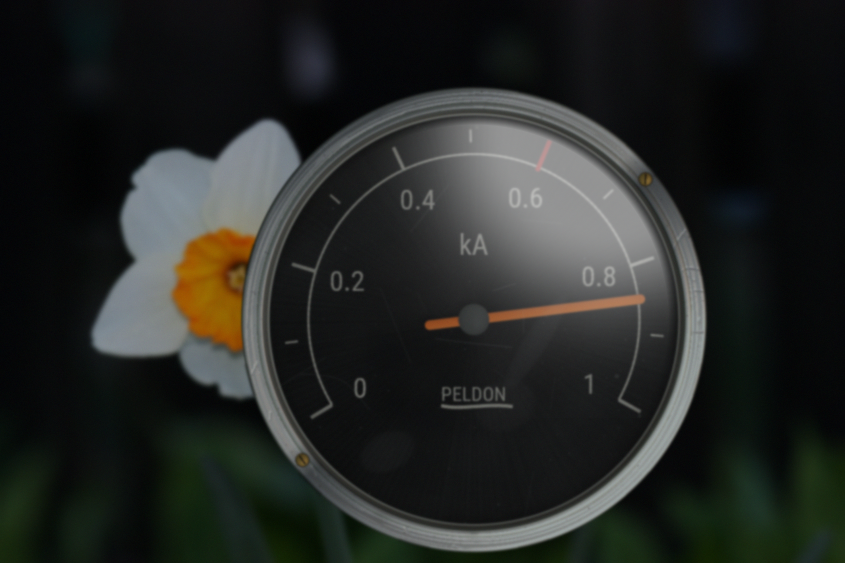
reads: value=0.85 unit=kA
